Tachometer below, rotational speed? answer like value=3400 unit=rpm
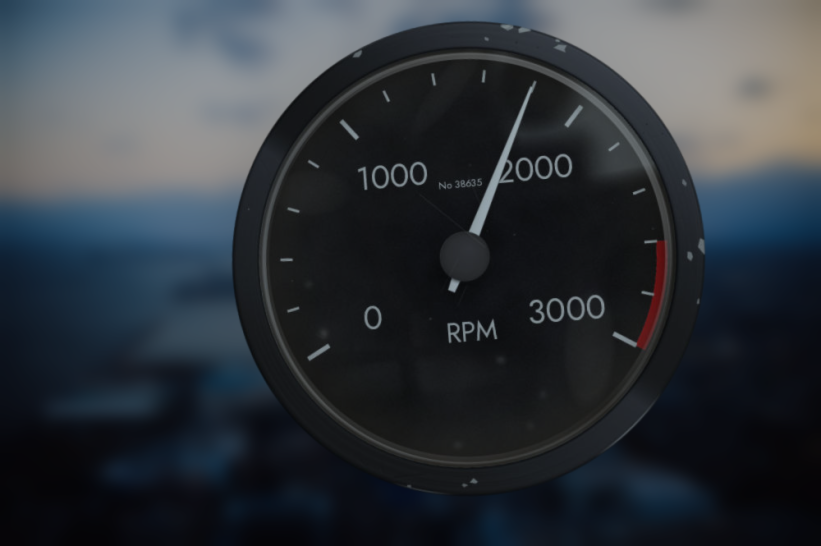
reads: value=1800 unit=rpm
